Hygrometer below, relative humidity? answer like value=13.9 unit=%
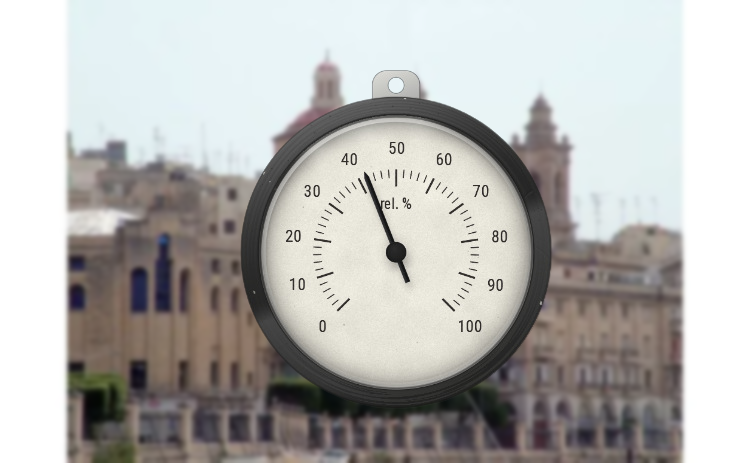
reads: value=42 unit=%
